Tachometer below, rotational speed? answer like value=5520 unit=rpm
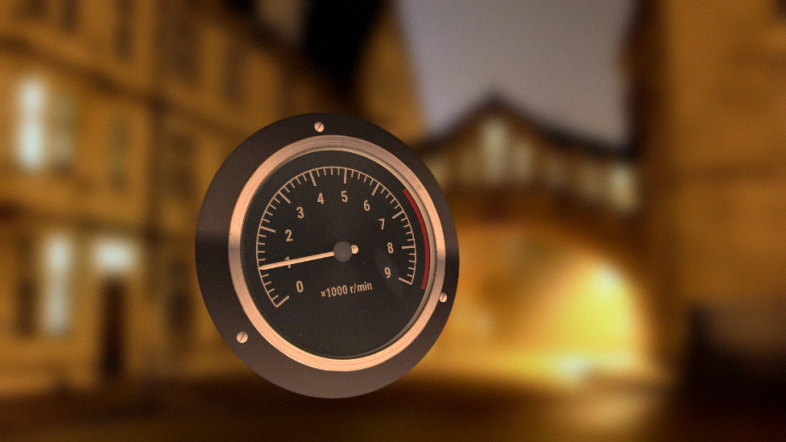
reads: value=1000 unit=rpm
